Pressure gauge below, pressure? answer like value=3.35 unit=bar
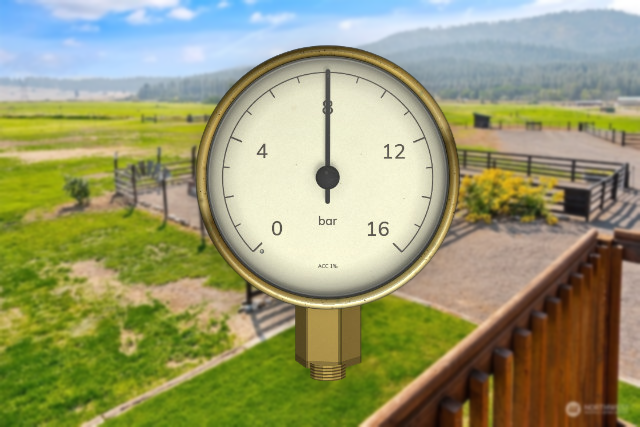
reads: value=8 unit=bar
